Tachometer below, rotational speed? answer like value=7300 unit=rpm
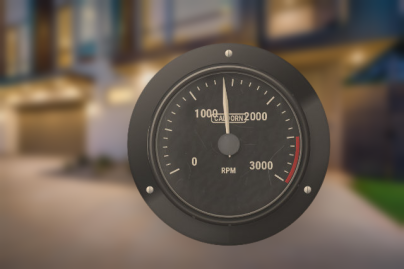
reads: value=1400 unit=rpm
